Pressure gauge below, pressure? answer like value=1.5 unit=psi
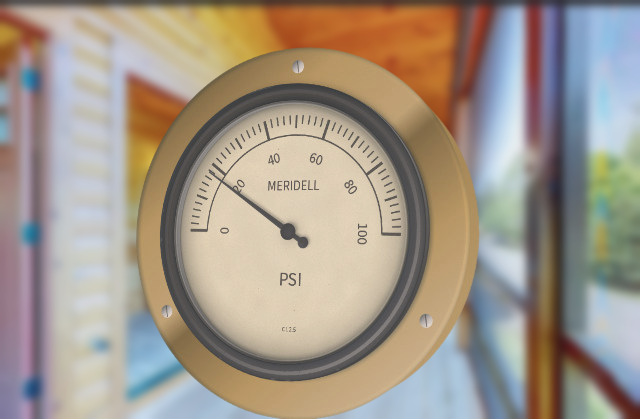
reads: value=18 unit=psi
